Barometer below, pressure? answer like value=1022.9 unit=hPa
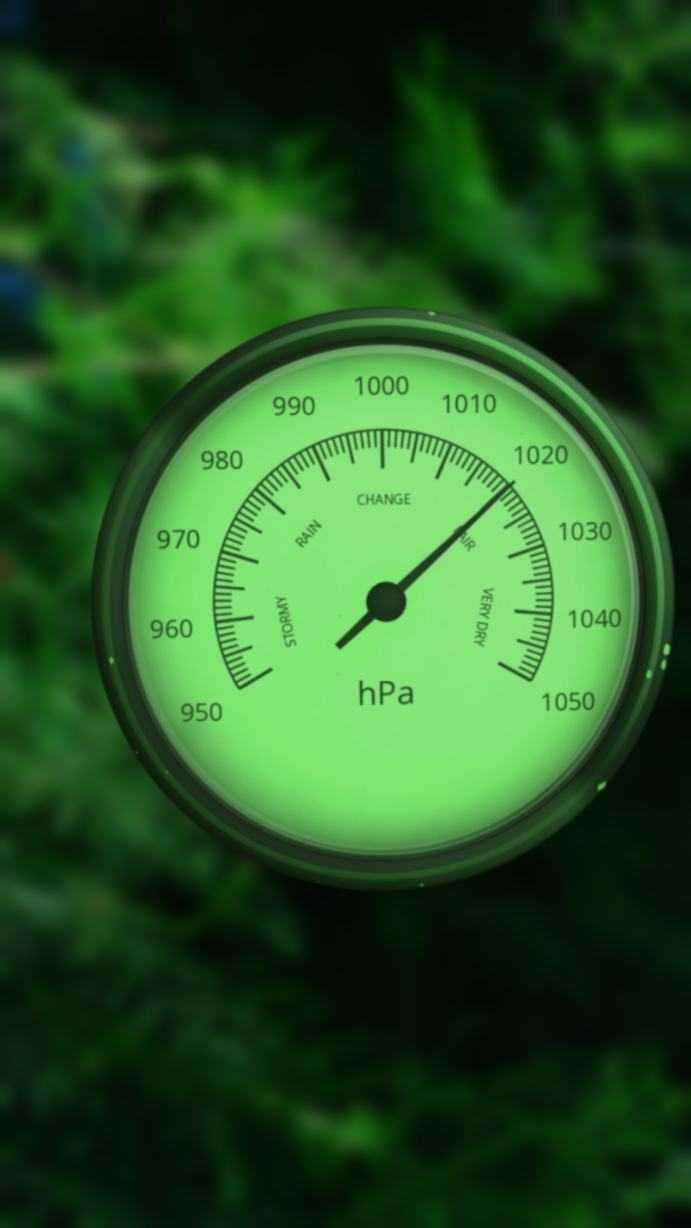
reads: value=1020 unit=hPa
